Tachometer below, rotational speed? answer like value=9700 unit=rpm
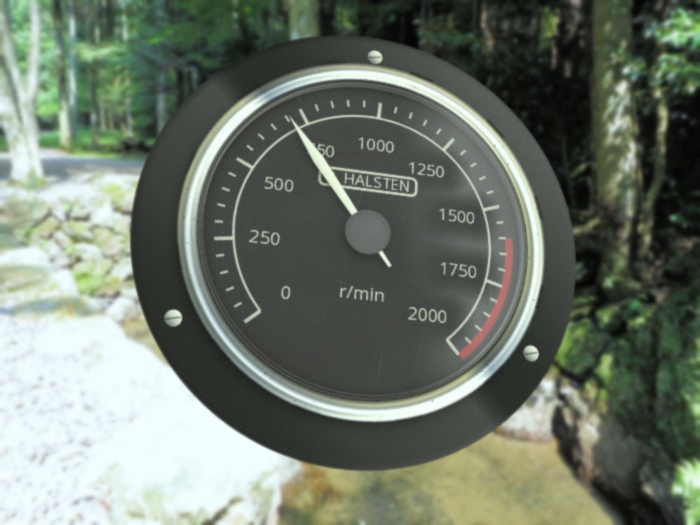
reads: value=700 unit=rpm
